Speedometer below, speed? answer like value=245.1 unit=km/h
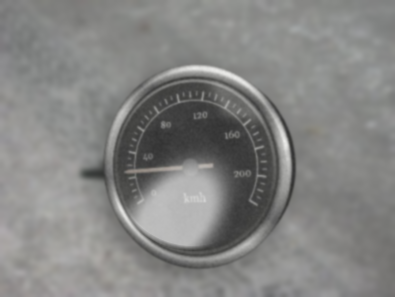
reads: value=25 unit=km/h
